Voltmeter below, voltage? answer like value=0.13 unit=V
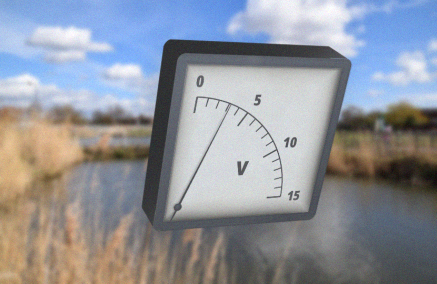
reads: value=3 unit=V
